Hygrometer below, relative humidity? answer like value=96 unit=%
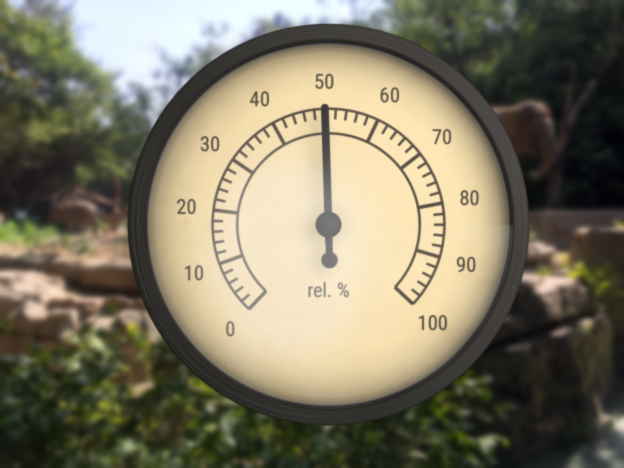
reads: value=50 unit=%
